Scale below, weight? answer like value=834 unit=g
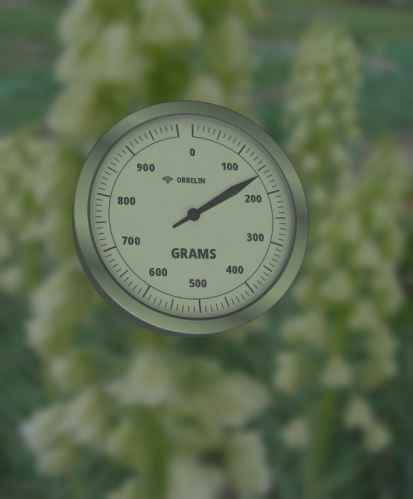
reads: value=160 unit=g
